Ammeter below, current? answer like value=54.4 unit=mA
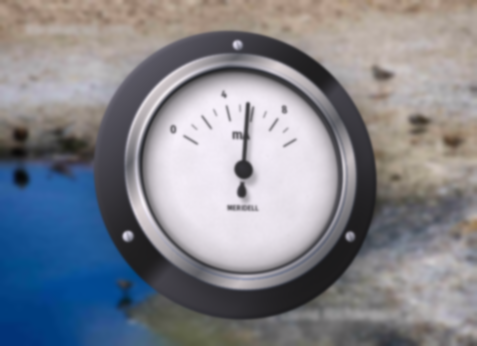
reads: value=5.5 unit=mA
